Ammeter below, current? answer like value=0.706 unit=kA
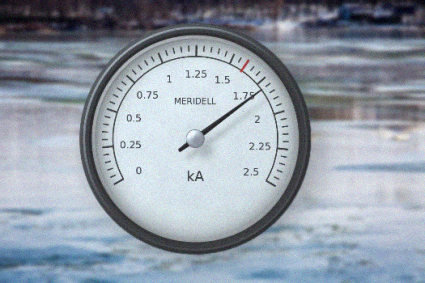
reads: value=1.8 unit=kA
